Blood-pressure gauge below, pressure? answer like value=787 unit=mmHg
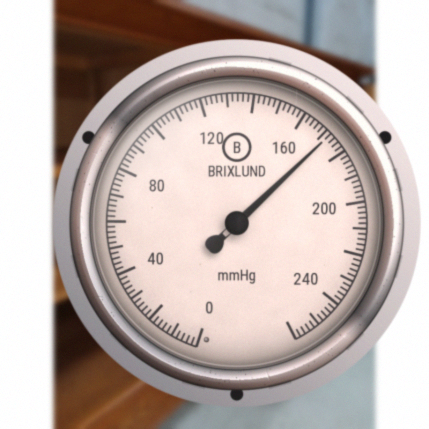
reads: value=172 unit=mmHg
